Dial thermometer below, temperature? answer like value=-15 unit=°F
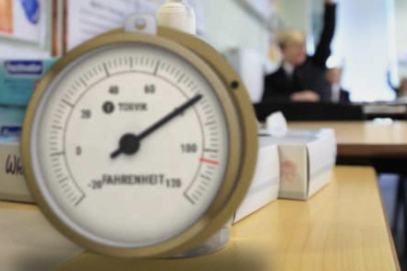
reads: value=80 unit=°F
